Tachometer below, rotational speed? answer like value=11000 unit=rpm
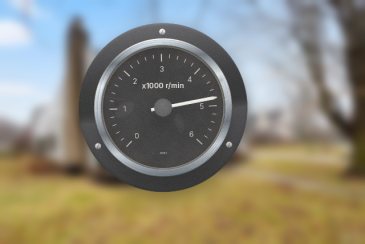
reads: value=4800 unit=rpm
